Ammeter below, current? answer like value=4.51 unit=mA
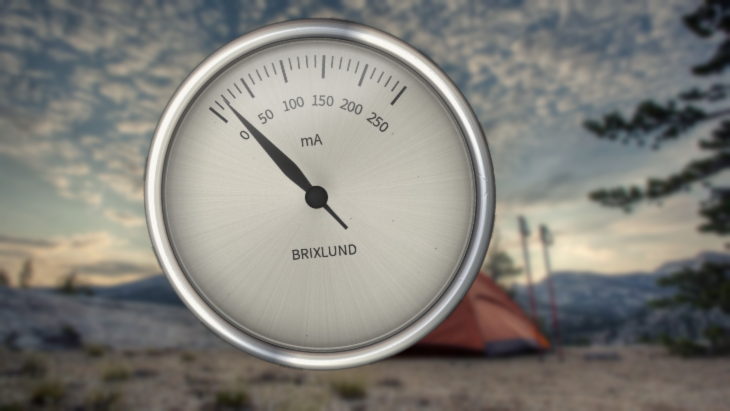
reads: value=20 unit=mA
